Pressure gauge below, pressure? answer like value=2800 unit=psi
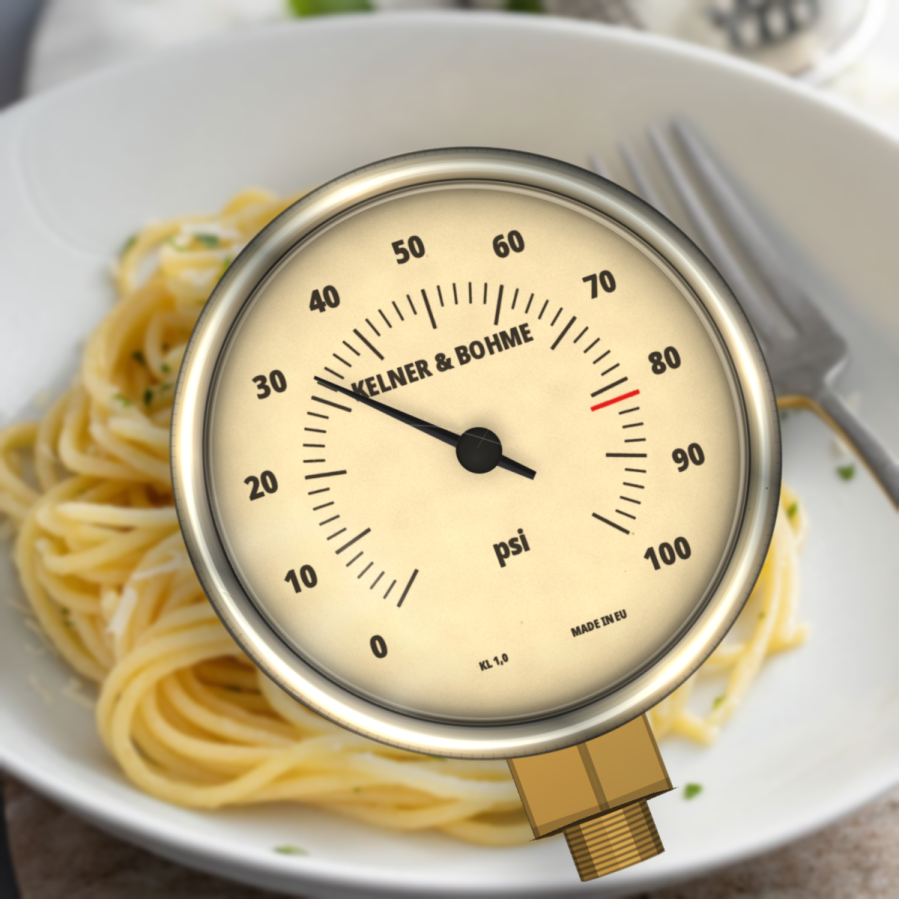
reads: value=32 unit=psi
